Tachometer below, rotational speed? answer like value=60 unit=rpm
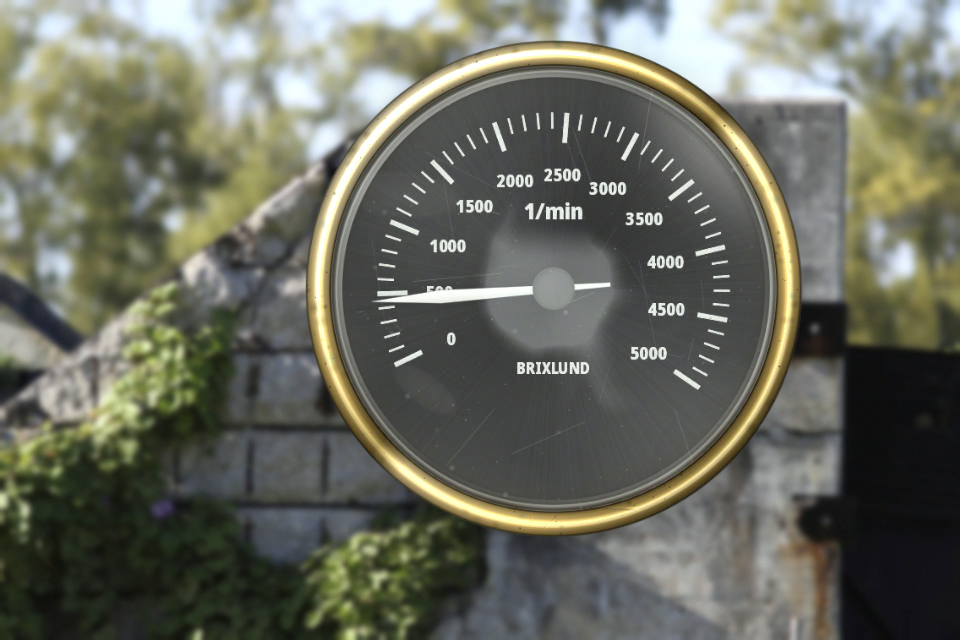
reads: value=450 unit=rpm
